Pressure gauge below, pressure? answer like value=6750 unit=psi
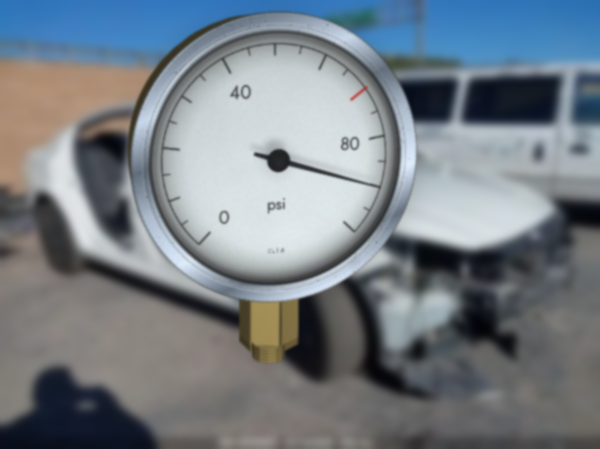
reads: value=90 unit=psi
